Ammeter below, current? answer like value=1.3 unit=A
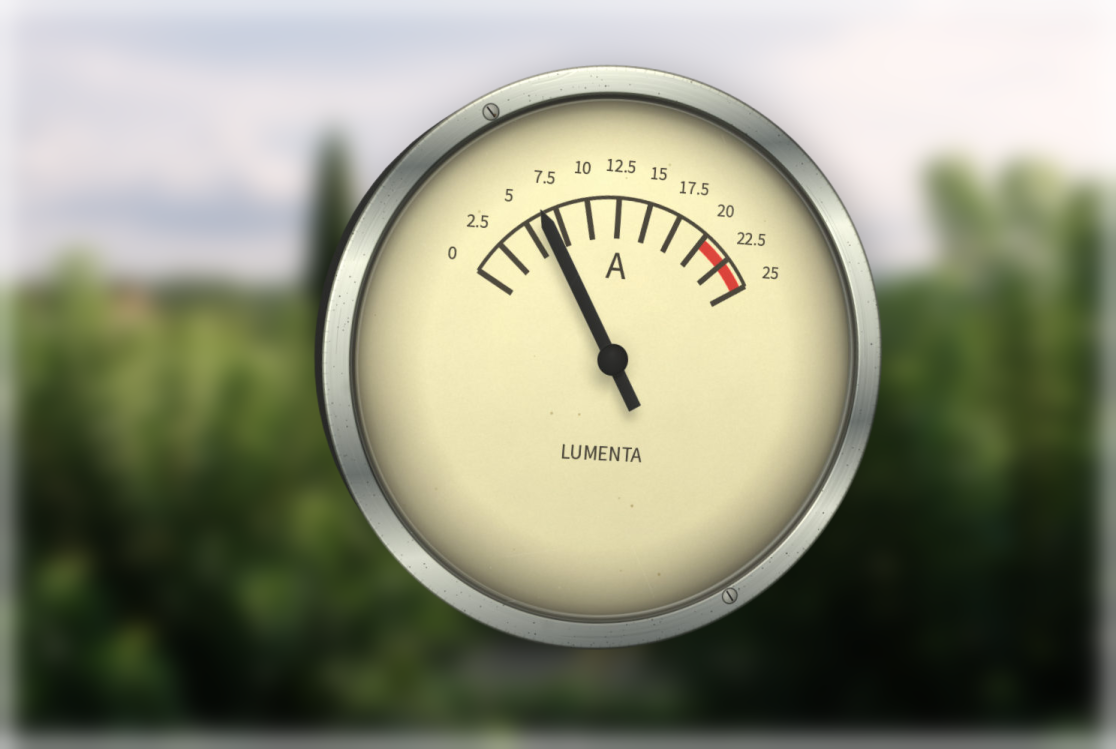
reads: value=6.25 unit=A
